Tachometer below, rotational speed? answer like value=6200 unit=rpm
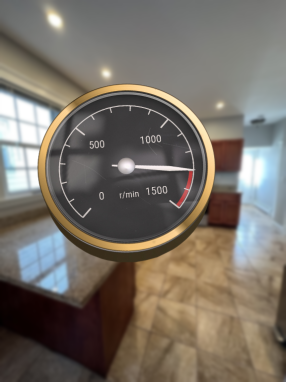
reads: value=1300 unit=rpm
